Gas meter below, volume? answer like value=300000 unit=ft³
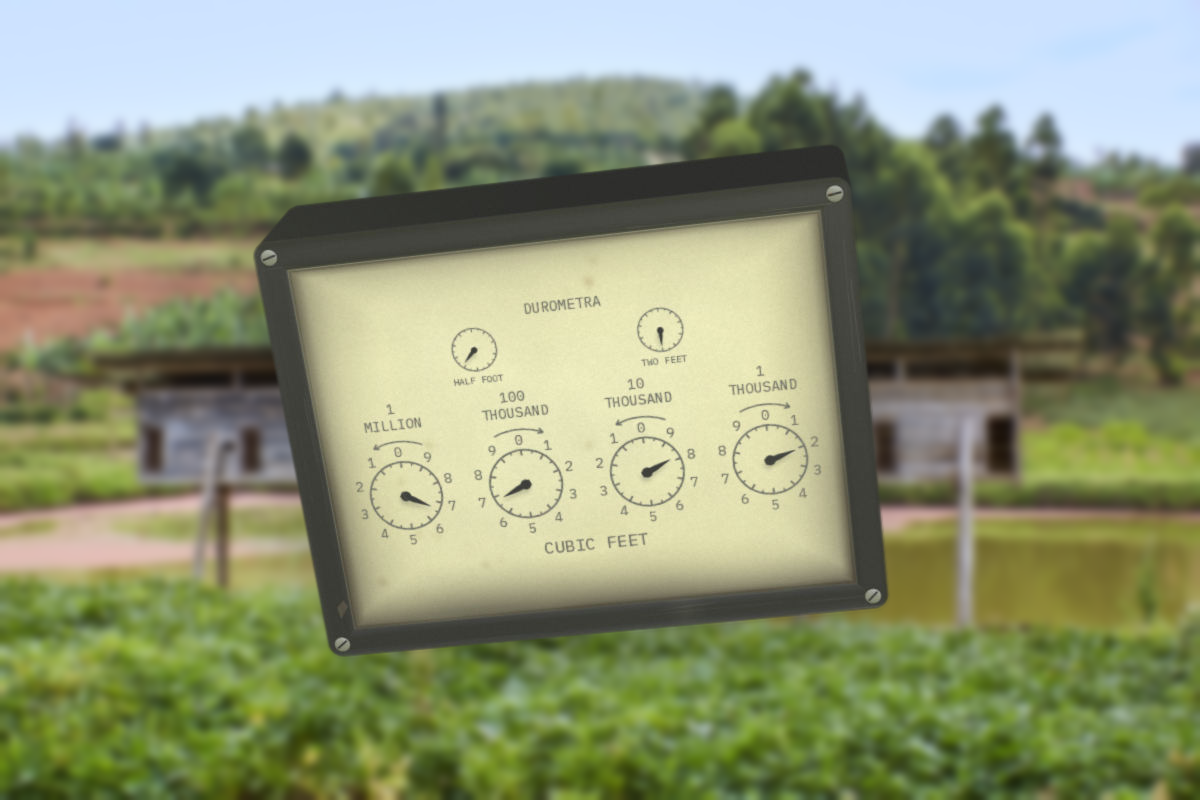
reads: value=668200 unit=ft³
